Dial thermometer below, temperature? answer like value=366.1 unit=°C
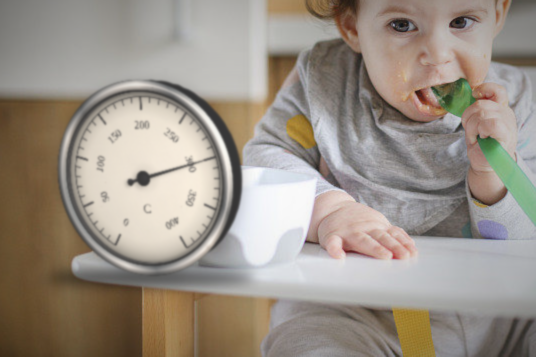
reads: value=300 unit=°C
